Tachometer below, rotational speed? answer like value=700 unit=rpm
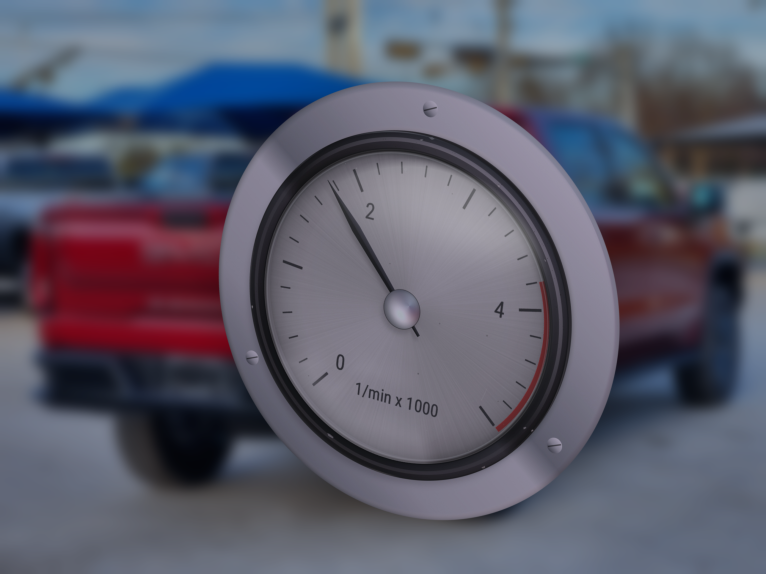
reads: value=1800 unit=rpm
